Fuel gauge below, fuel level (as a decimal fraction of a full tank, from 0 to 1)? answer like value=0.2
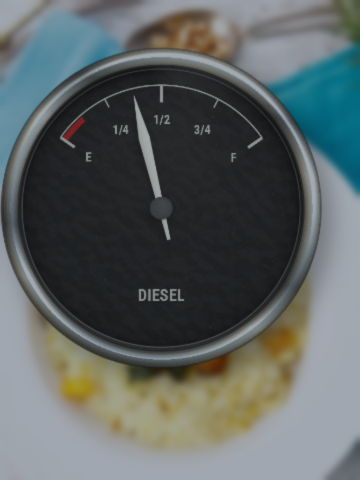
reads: value=0.375
